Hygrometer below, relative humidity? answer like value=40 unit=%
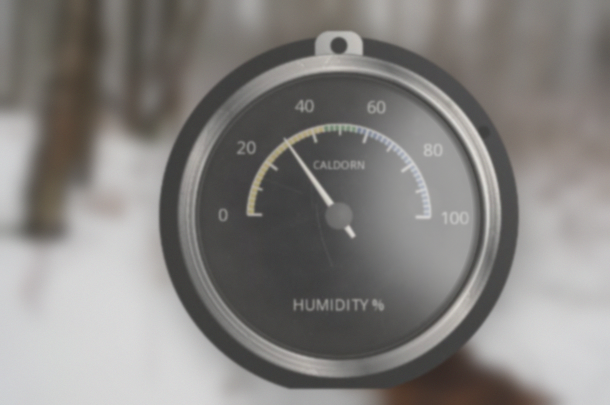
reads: value=30 unit=%
